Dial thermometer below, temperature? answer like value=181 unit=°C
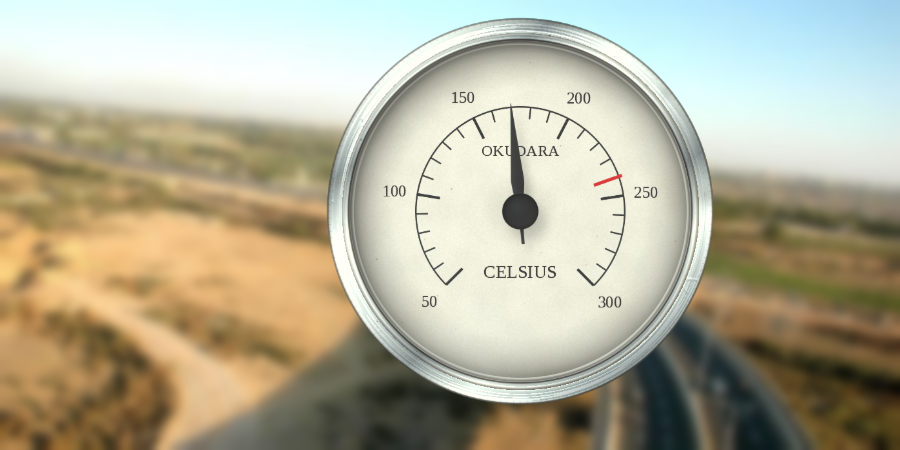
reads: value=170 unit=°C
